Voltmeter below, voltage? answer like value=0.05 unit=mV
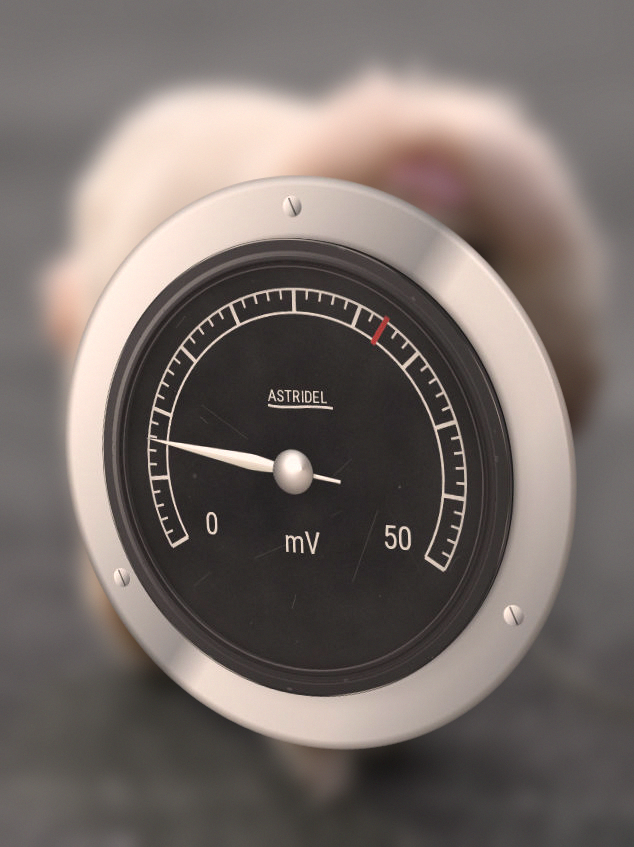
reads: value=8 unit=mV
